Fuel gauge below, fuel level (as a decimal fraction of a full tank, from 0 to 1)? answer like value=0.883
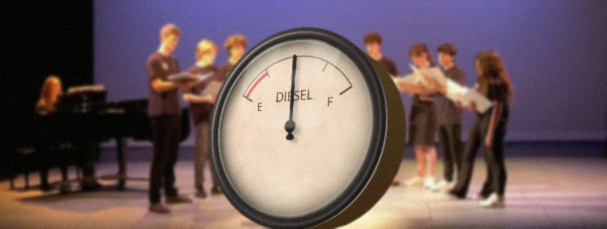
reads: value=0.5
